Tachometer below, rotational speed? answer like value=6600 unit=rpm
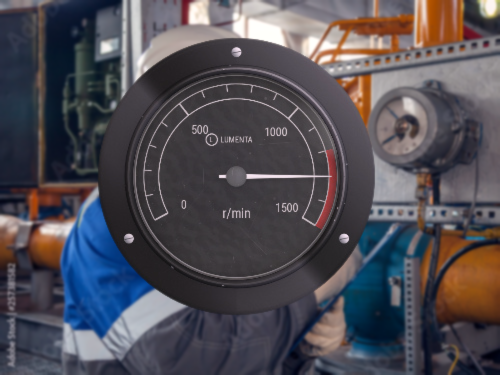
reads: value=1300 unit=rpm
